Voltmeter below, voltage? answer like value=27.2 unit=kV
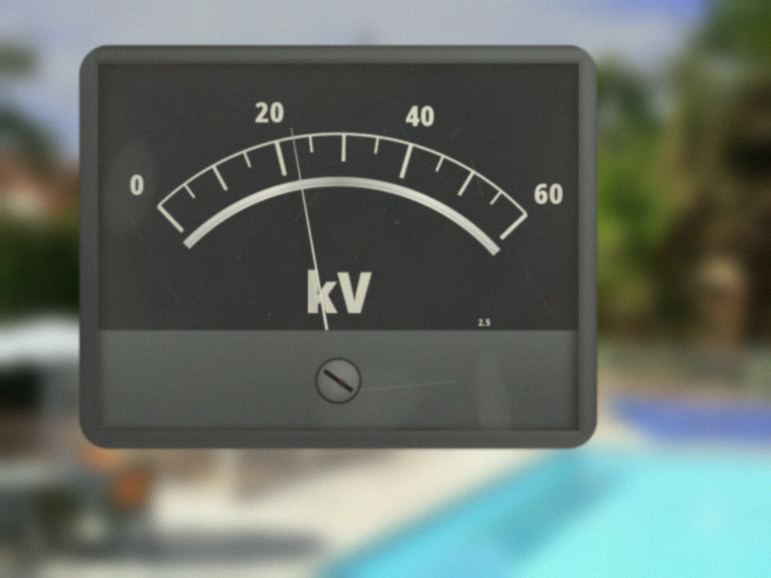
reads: value=22.5 unit=kV
